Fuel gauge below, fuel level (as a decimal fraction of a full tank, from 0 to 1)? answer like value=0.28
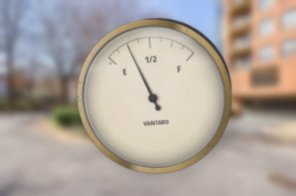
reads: value=0.25
